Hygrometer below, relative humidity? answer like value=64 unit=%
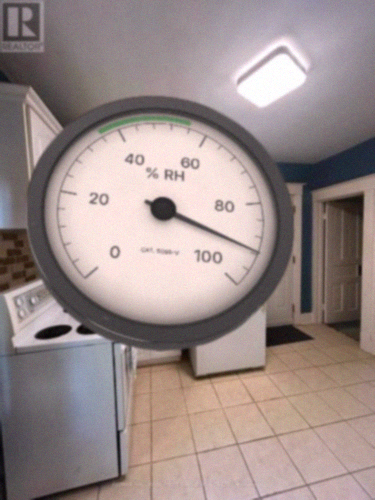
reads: value=92 unit=%
